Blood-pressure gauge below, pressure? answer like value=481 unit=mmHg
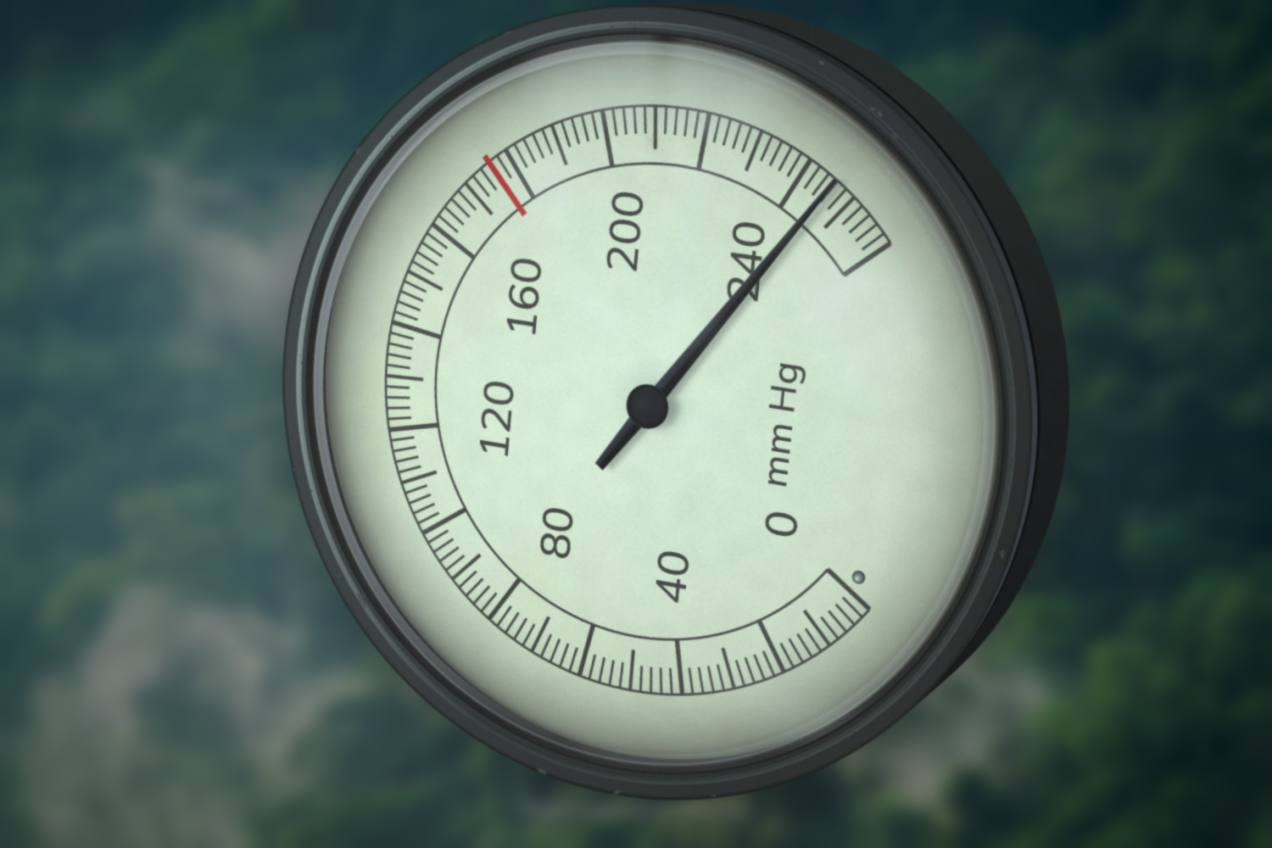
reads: value=246 unit=mmHg
